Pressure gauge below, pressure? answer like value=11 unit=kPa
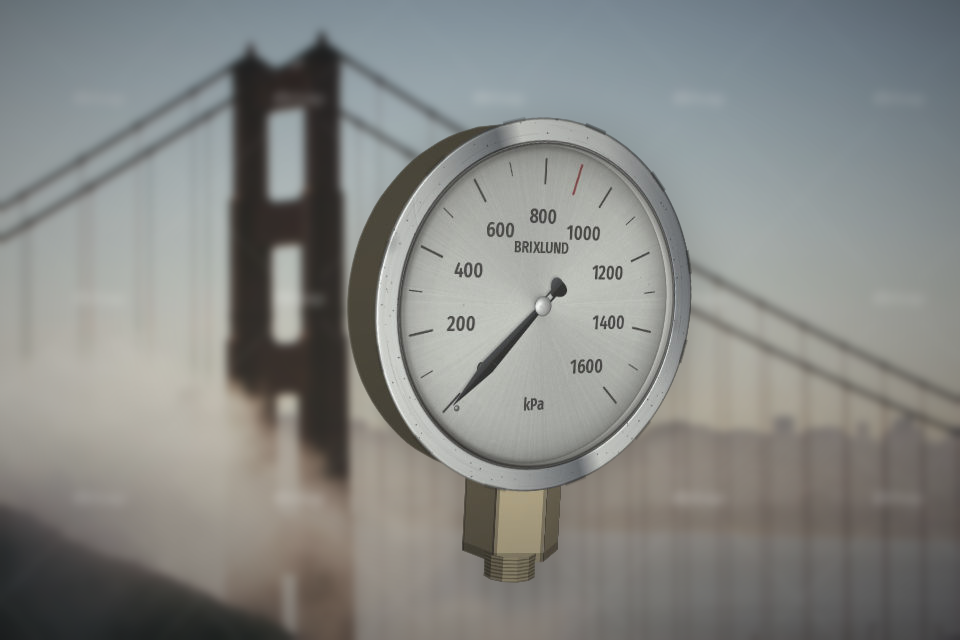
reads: value=0 unit=kPa
